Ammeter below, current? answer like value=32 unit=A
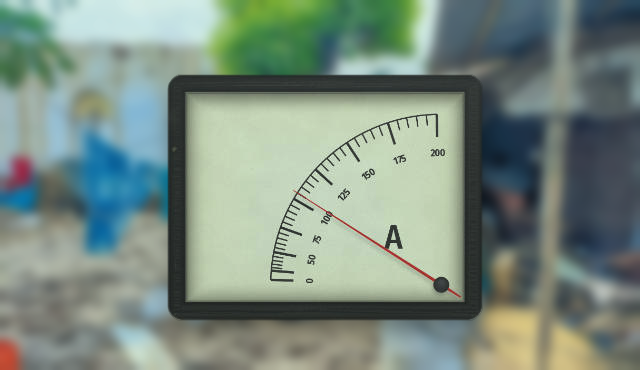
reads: value=105 unit=A
